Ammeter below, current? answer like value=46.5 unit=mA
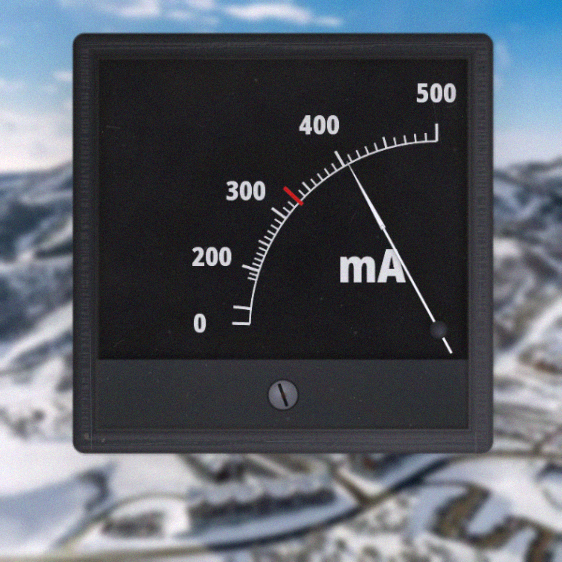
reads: value=405 unit=mA
